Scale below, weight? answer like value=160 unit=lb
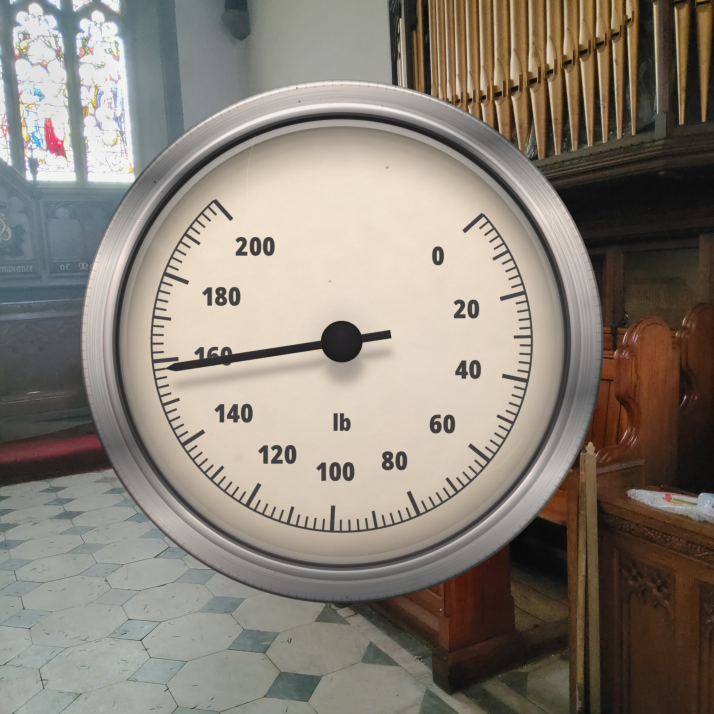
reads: value=158 unit=lb
